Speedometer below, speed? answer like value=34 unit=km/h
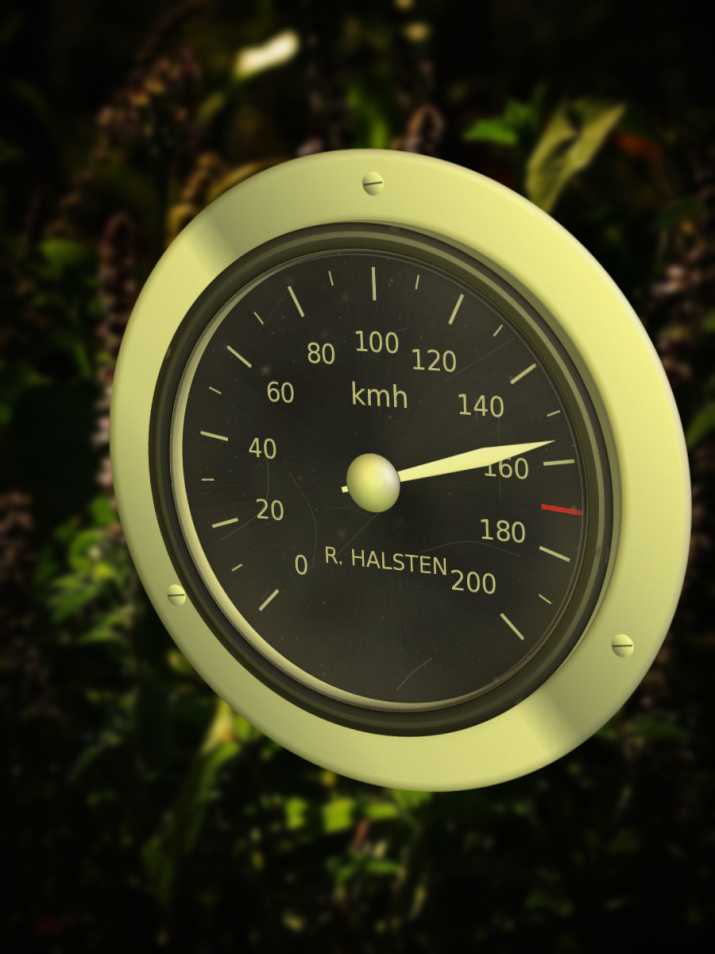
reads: value=155 unit=km/h
